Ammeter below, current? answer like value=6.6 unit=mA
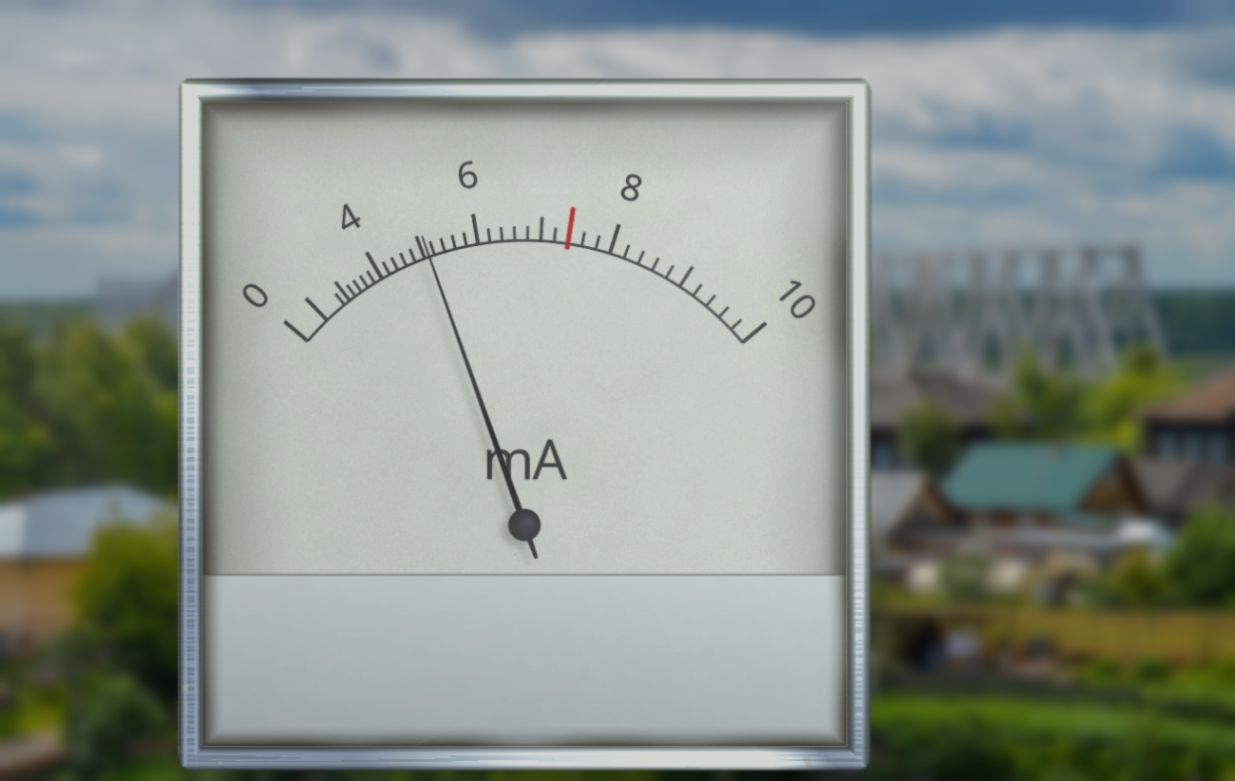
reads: value=5.1 unit=mA
